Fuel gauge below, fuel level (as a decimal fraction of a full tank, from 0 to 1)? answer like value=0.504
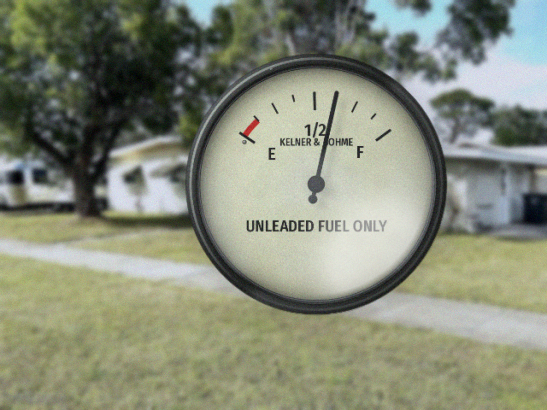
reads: value=0.625
